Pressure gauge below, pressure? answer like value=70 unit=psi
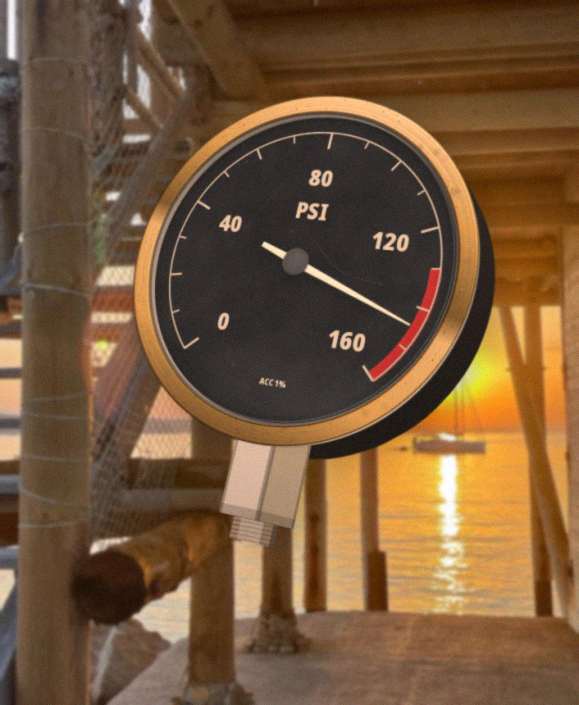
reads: value=145 unit=psi
